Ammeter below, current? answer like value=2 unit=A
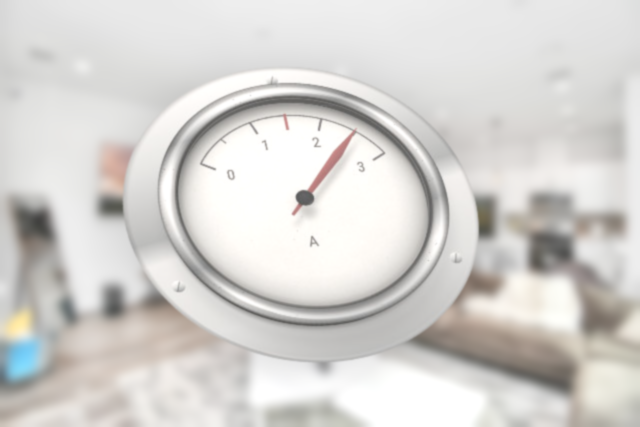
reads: value=2.5 unit=A
